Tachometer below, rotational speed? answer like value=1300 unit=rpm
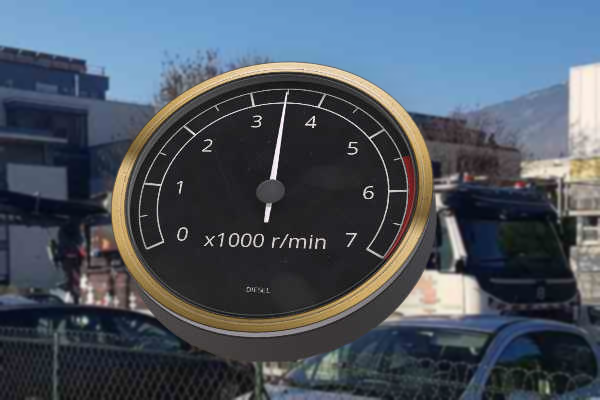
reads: value=3500 unit=rpm
